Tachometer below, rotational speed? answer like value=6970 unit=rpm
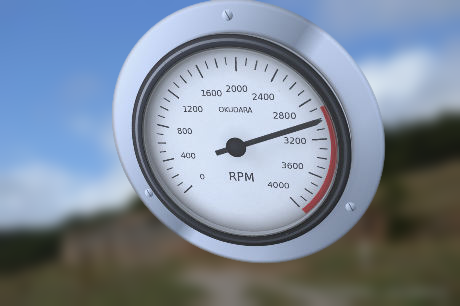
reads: value=3000 unit=rpm
